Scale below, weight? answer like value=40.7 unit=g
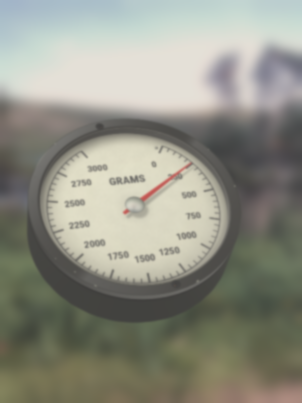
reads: value=250 unit=g
